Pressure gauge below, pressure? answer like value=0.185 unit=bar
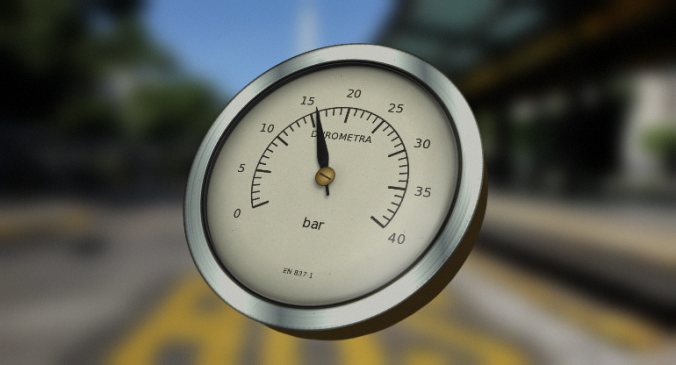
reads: value=16 unit=bar
